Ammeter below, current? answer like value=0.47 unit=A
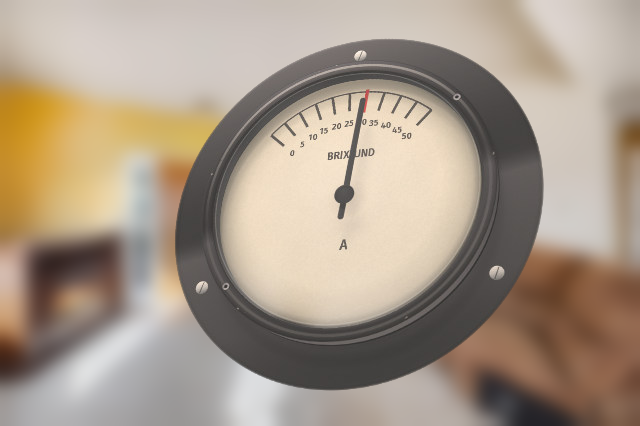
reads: value=30 unit=A
